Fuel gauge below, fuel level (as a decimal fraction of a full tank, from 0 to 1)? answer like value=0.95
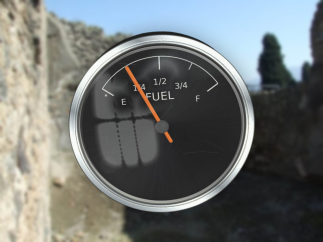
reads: value=0.25
